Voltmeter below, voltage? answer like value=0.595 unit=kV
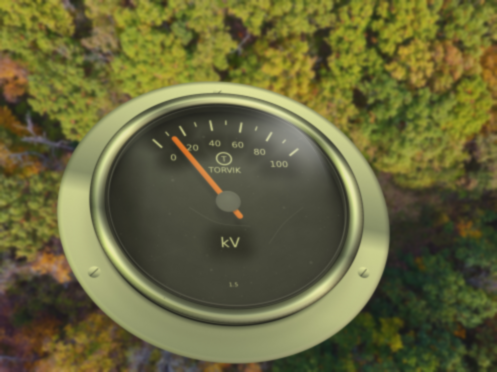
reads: value=10 unit=kV
